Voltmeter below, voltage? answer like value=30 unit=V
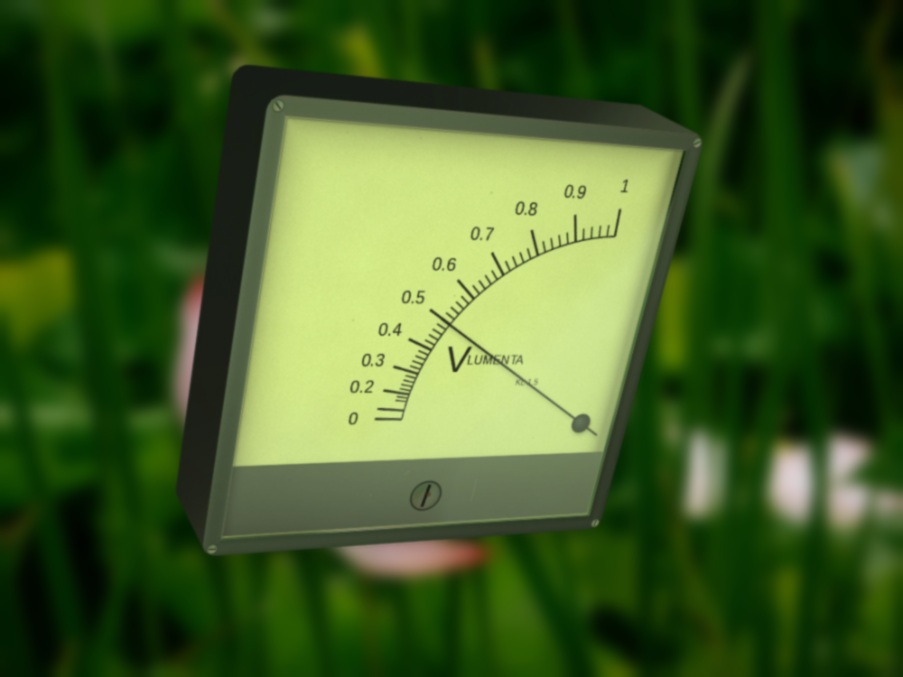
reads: value=0.5 unit=V
